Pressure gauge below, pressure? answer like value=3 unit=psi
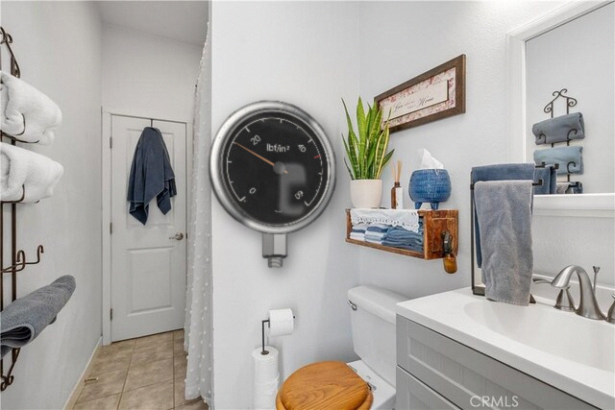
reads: value=15 unit=psi
